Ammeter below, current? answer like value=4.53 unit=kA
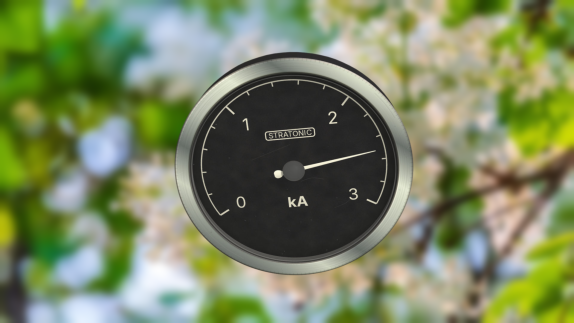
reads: value=2.5 unit=kA
